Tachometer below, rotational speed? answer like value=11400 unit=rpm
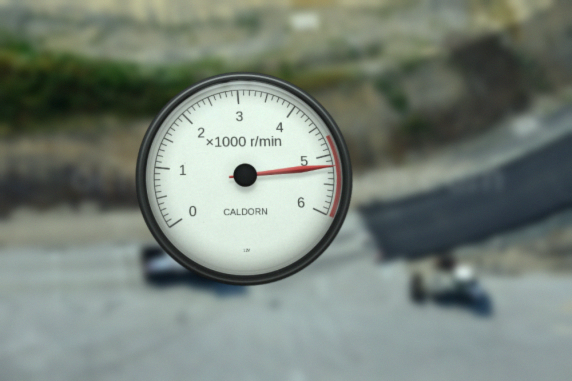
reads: value=5200 unit=rpm
